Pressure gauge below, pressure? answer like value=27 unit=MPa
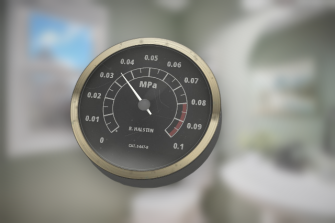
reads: value=0.035 unit=MPa
